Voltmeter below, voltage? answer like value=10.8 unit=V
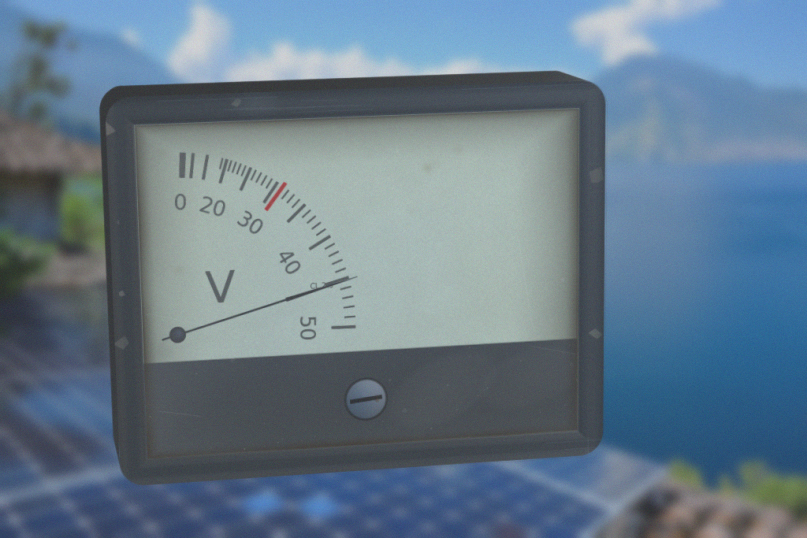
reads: value=45 unit=V
